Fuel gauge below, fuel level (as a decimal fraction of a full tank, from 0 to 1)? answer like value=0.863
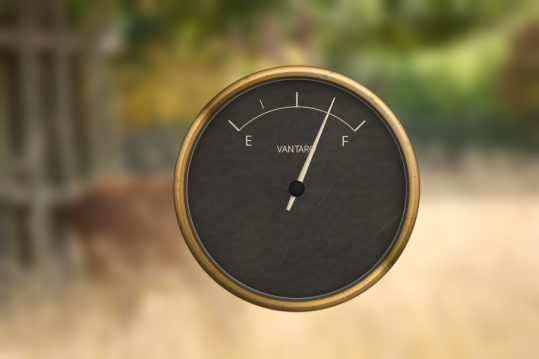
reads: value=0.75
